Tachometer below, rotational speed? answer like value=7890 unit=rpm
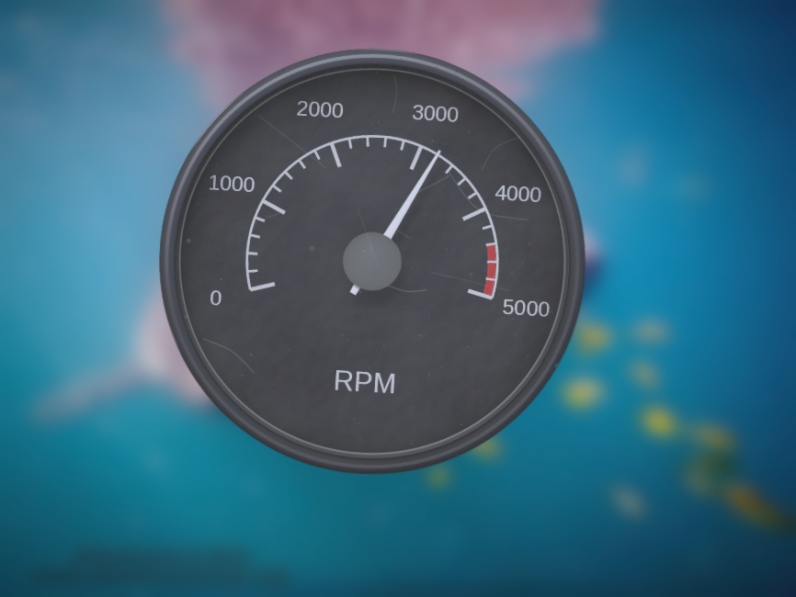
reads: value=3200 unit=rpm
